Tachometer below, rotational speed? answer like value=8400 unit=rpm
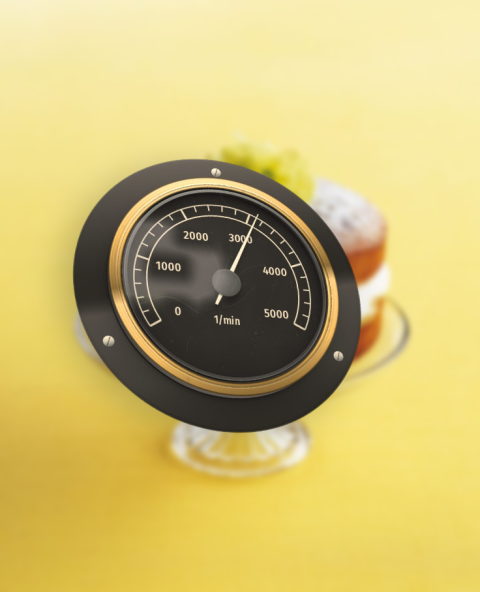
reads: value=3100 unit=rpm
